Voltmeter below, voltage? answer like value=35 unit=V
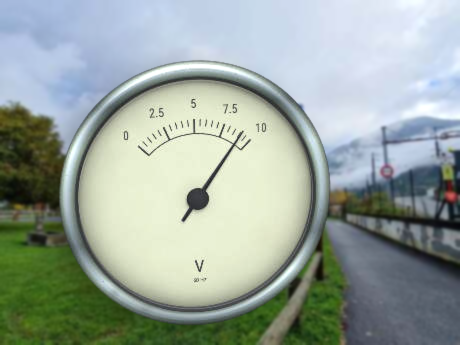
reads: value=9 unit=V
